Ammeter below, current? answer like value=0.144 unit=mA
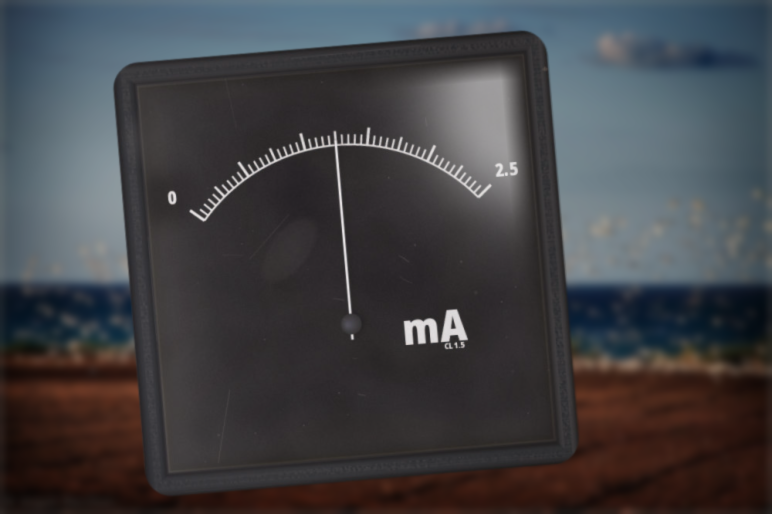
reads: value=1.25 unit=mA
